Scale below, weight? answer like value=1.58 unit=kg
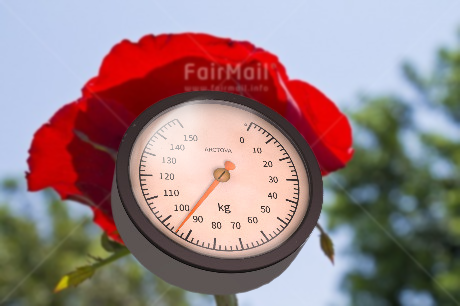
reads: value=94 unit=kg
